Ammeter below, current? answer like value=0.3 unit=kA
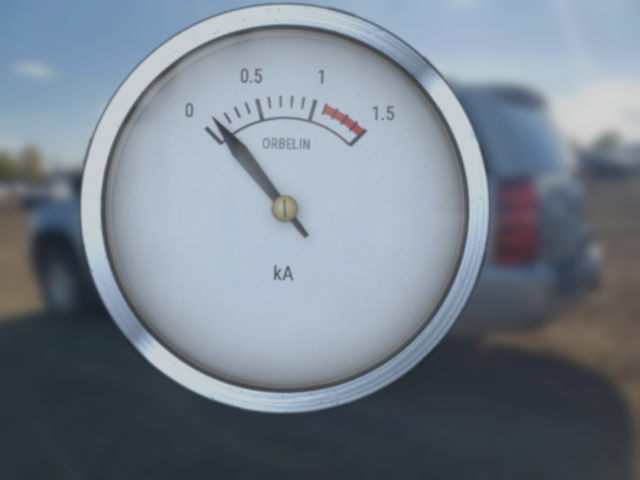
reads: value=0.1 unit=kA
